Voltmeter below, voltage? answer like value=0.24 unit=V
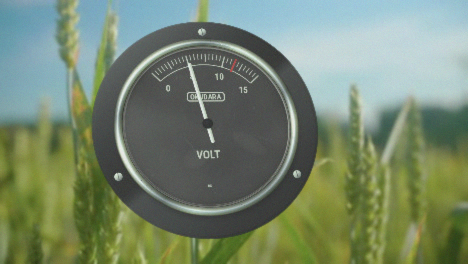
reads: value=5 unit=V
